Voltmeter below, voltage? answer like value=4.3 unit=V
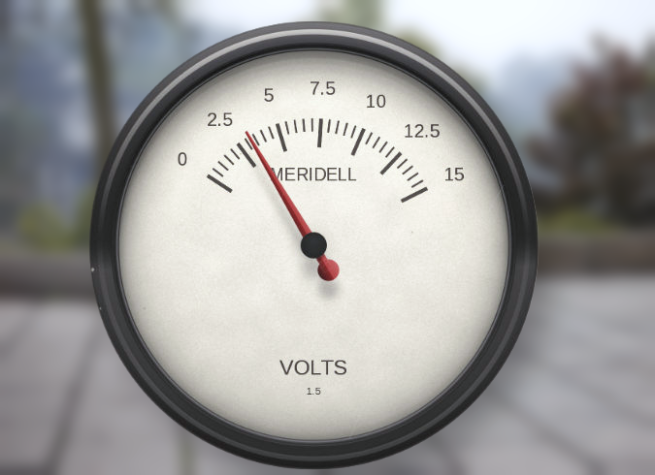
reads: value=3.25 unit=V
